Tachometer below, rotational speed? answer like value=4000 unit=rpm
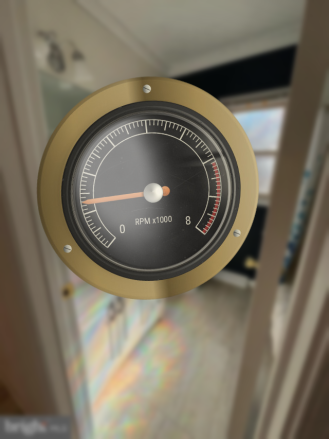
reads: value=1300 unit=rpm
